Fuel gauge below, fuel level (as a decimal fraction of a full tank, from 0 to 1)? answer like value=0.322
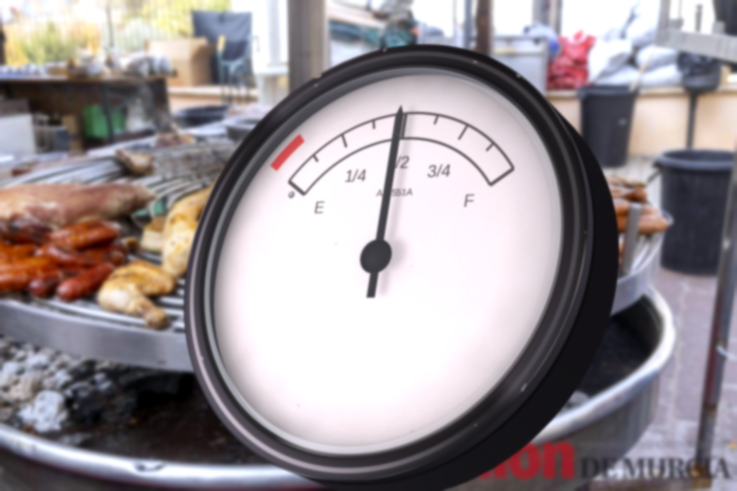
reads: value=0.5
